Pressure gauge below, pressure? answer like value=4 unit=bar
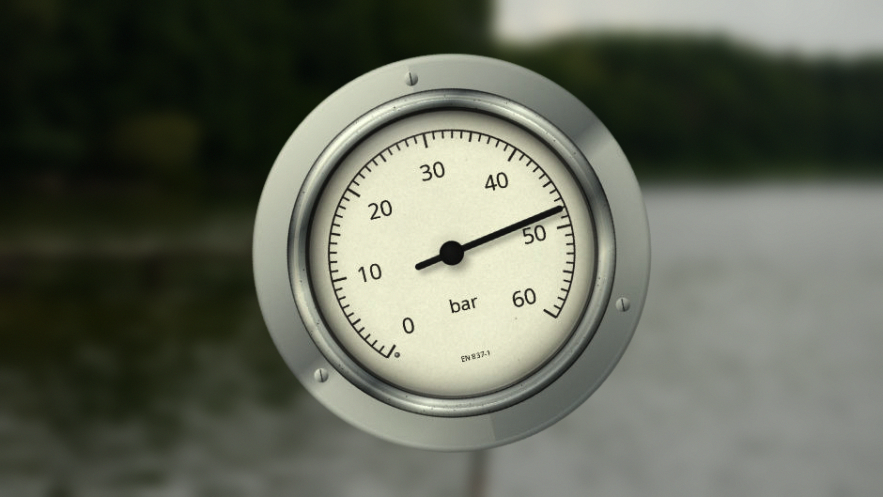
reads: value=48 unit=bar
